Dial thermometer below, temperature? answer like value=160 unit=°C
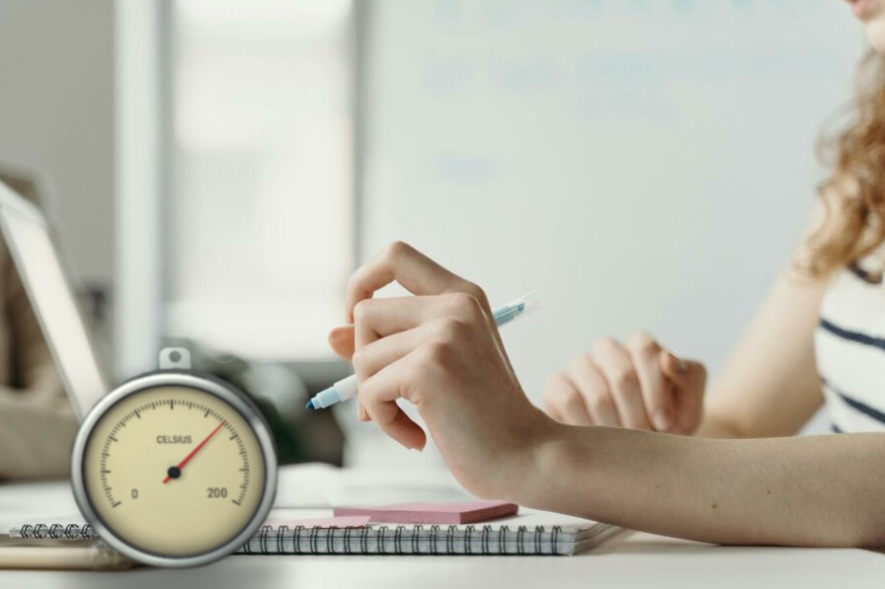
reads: value=137.5 unit=°C
